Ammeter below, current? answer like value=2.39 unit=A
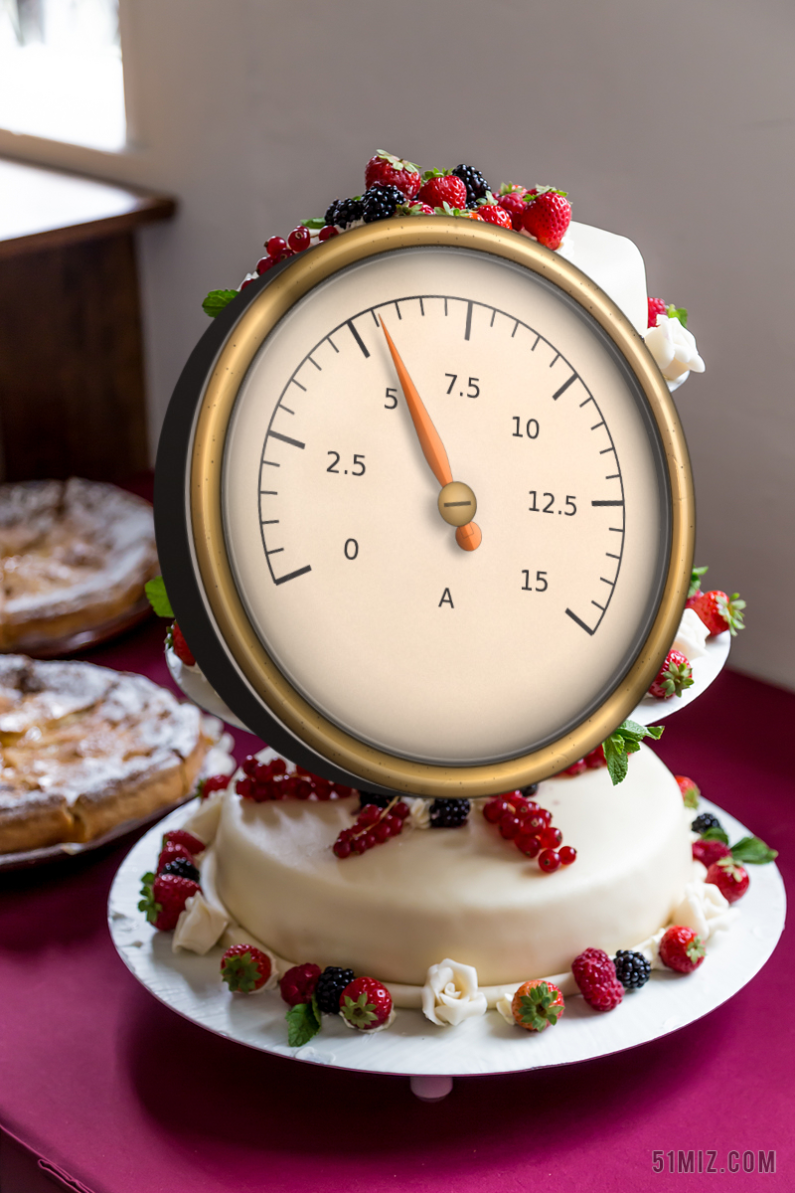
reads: value=5.5 unit=A
